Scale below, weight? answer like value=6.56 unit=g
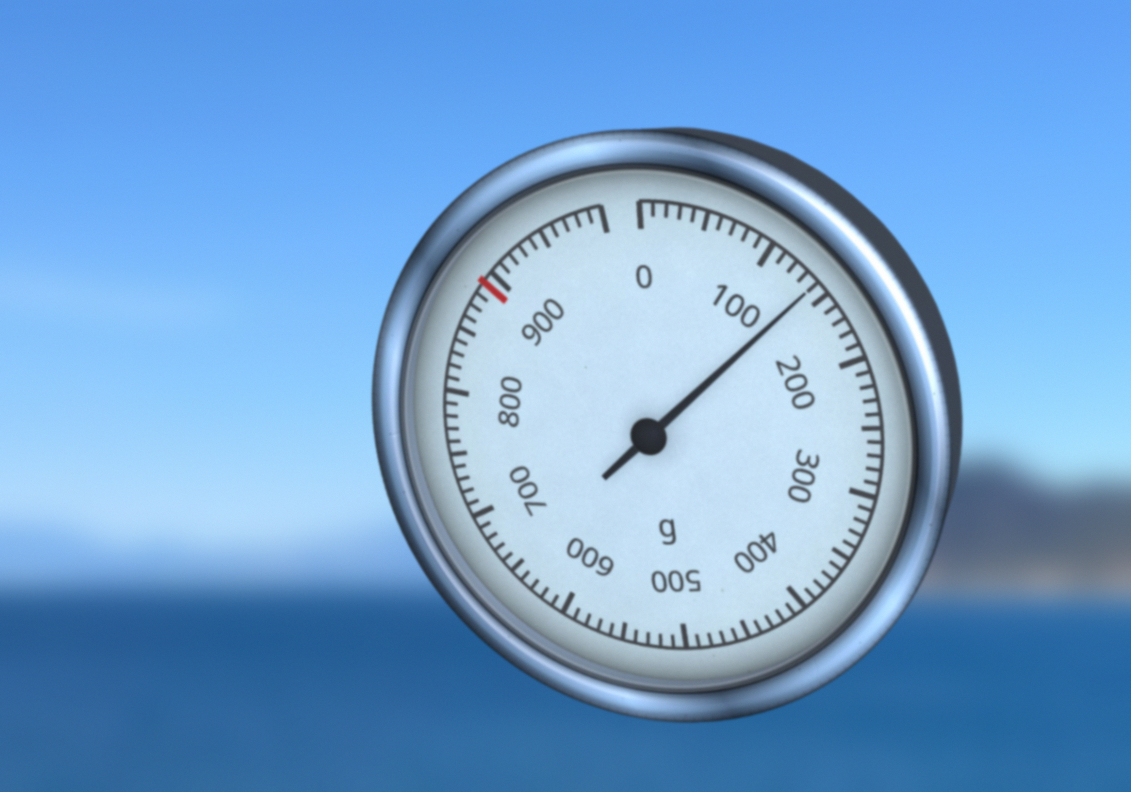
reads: value=140 unit=g
